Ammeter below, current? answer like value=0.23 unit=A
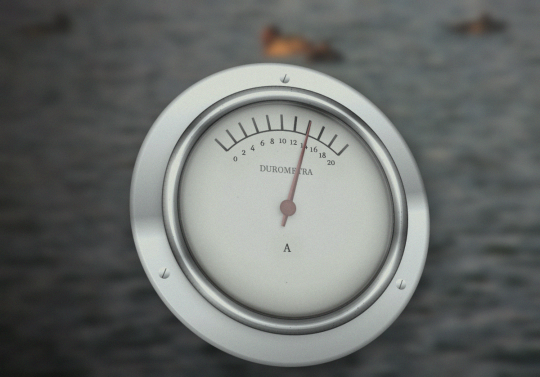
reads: value=14 unit=A
